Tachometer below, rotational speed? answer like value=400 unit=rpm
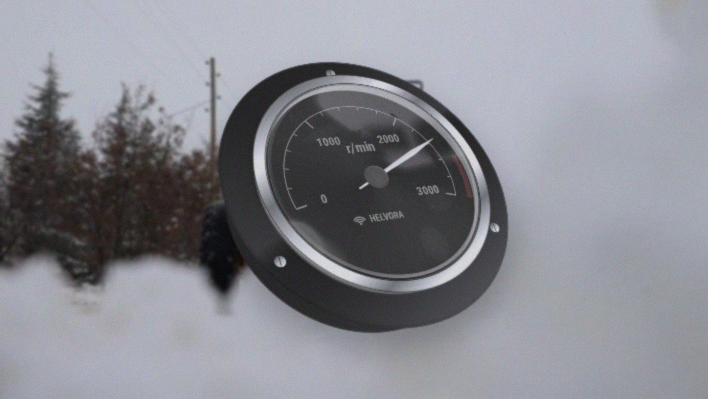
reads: value=2400 unit=rpm
